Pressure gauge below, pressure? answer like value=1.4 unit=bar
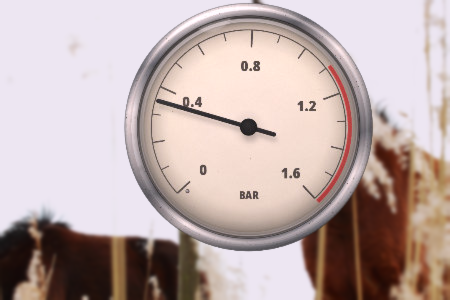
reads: value=0.35 unit=bar
